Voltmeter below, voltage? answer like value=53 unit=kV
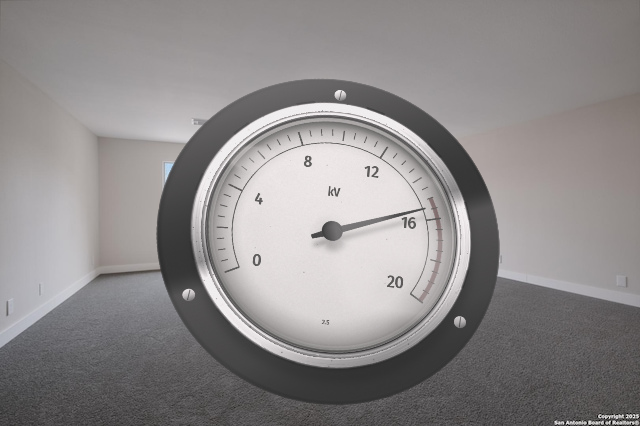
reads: value=15.5 unit=kV
